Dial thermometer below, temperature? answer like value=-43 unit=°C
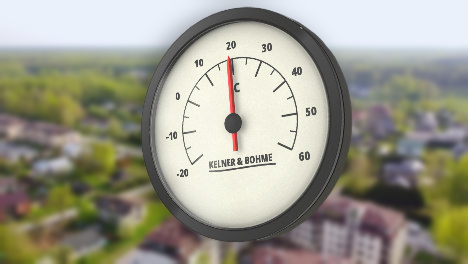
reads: value=20 unit=°C
